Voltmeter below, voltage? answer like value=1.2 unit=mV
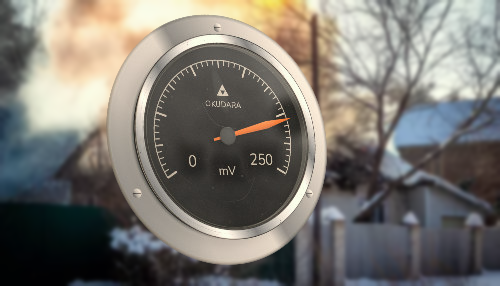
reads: value=205 unit=mV
